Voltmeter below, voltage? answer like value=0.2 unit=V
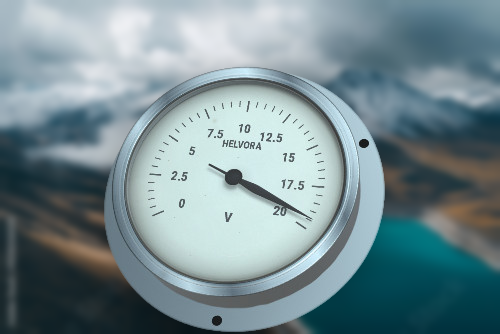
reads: value=19.5 unit=V
